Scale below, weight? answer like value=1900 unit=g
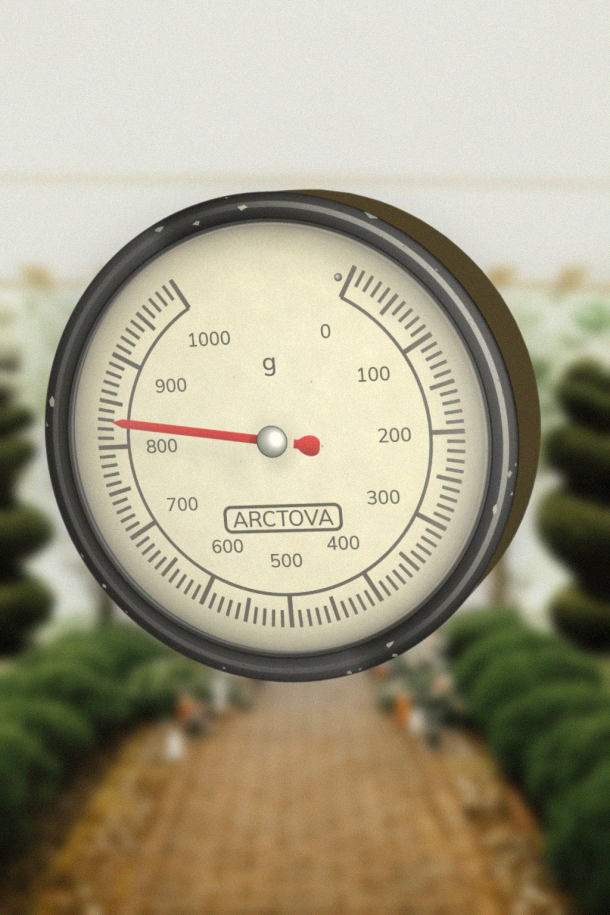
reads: value=830 unit=g
